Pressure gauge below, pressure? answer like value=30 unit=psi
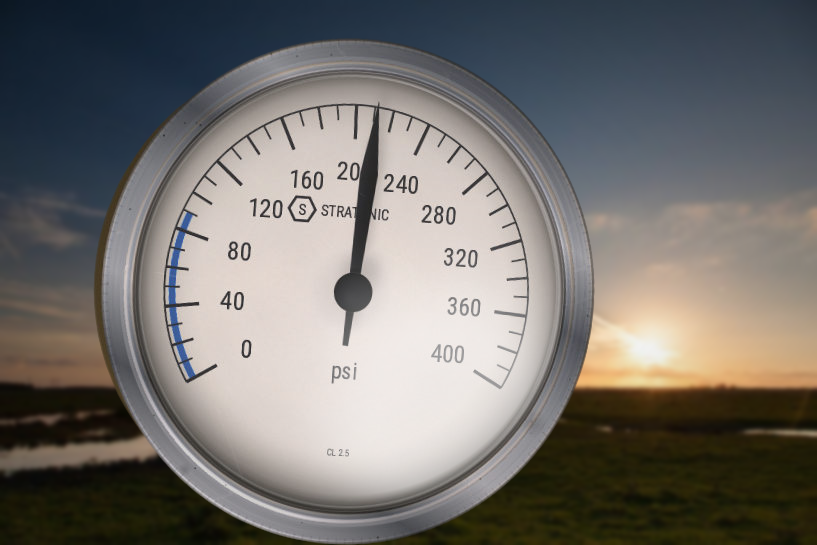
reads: value=210 unit=psi
